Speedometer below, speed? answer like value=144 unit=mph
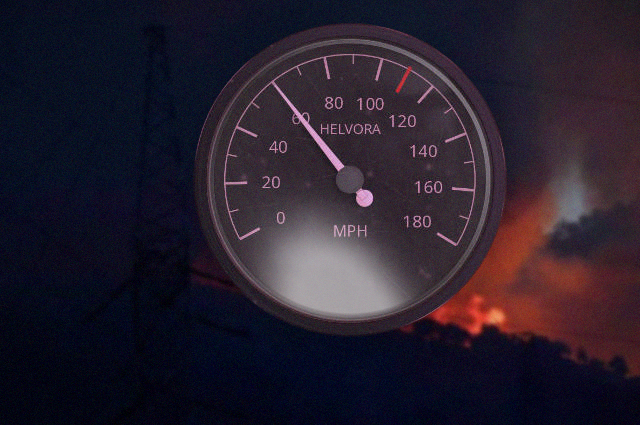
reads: value=60 unit=mph
